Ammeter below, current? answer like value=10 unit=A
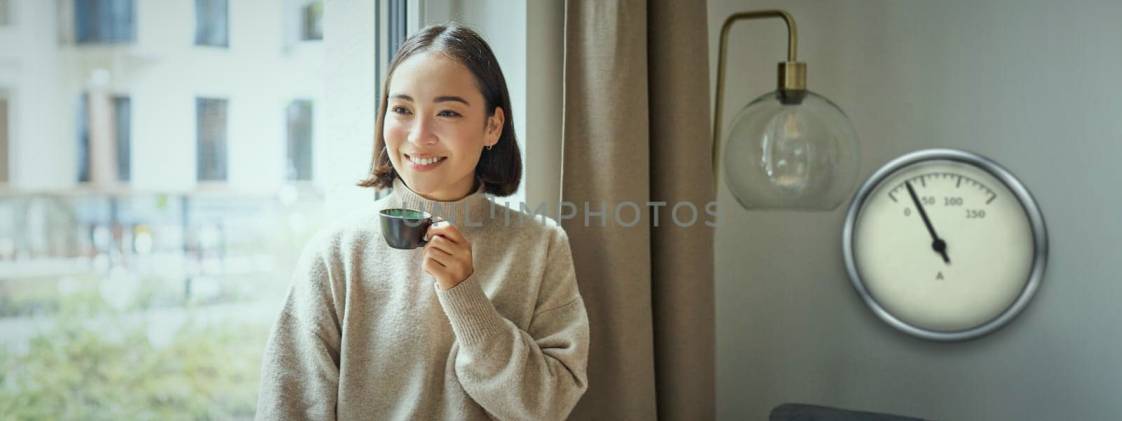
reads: value=30 unit=A
